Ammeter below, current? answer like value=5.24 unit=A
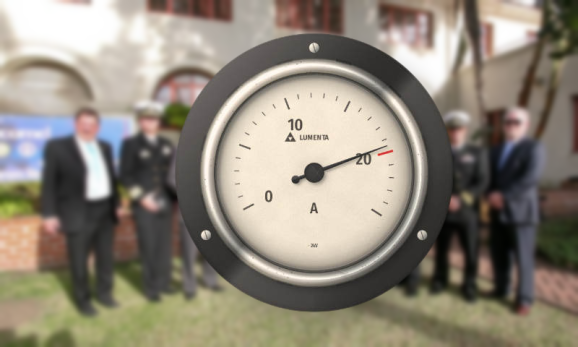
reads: value=19.5 unit=A
